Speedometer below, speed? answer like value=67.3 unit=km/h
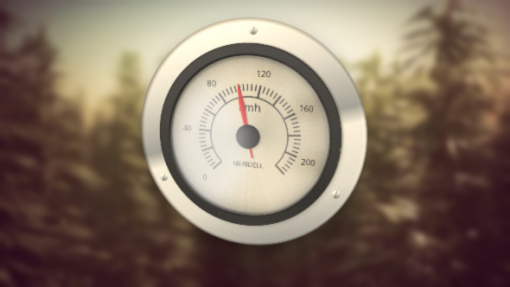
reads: value=100 unit=km/h
